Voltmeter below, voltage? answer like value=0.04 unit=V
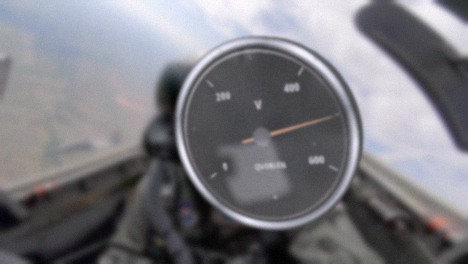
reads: value=500 unit=V
